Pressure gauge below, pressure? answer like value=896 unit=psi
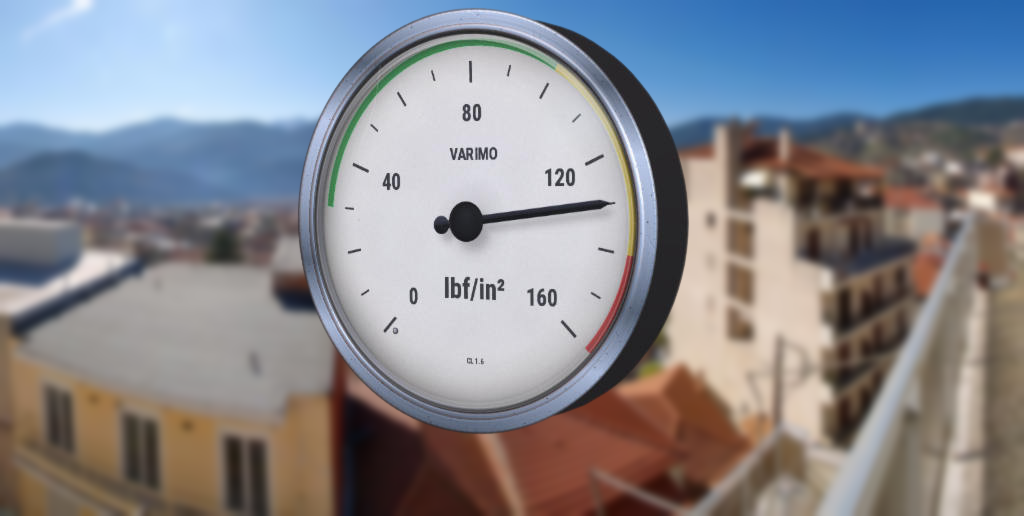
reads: value=130 unit=psi
